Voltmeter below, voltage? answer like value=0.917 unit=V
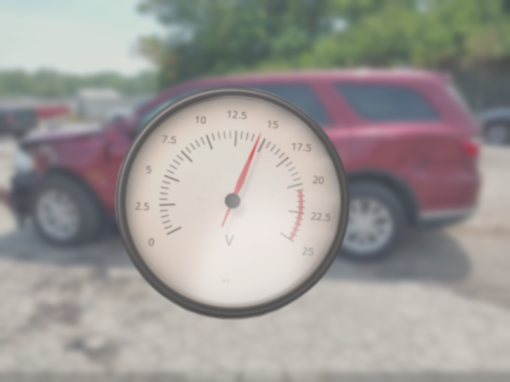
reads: value=14.5 unit=V
